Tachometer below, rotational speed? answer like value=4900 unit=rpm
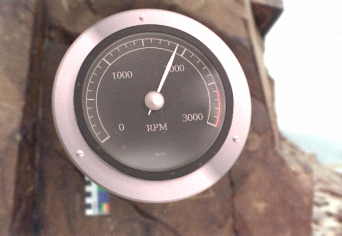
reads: value=1900 unit=rpm
